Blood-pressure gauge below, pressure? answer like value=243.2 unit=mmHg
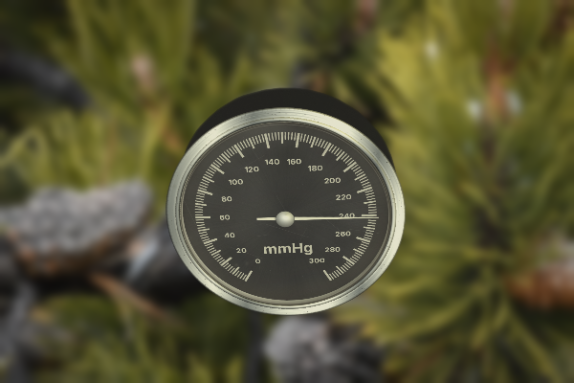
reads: value=240 unit=mmHg
